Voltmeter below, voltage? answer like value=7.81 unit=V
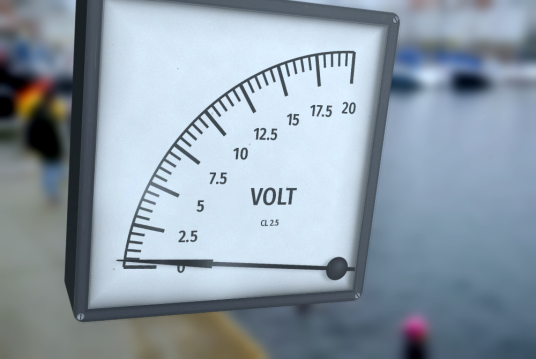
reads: value=0.5 unit=V
